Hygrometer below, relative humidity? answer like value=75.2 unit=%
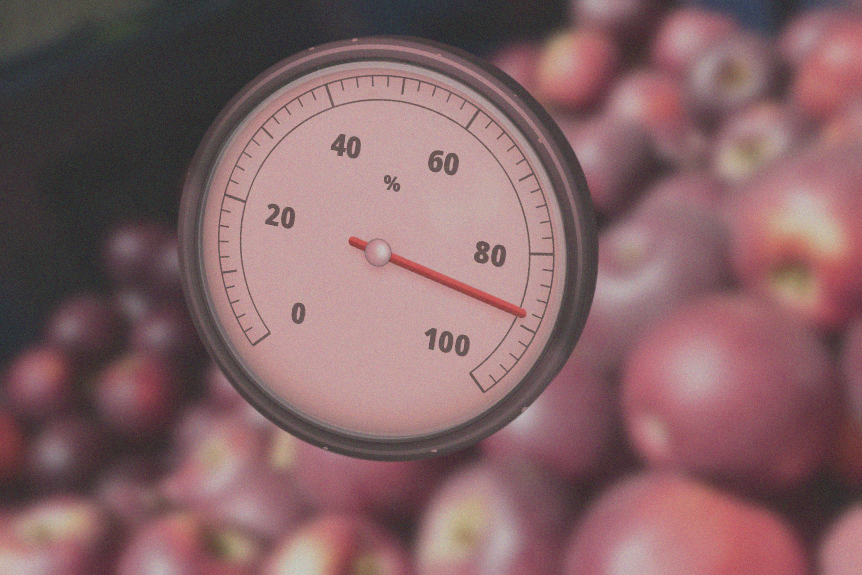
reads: value=88 unit=%
